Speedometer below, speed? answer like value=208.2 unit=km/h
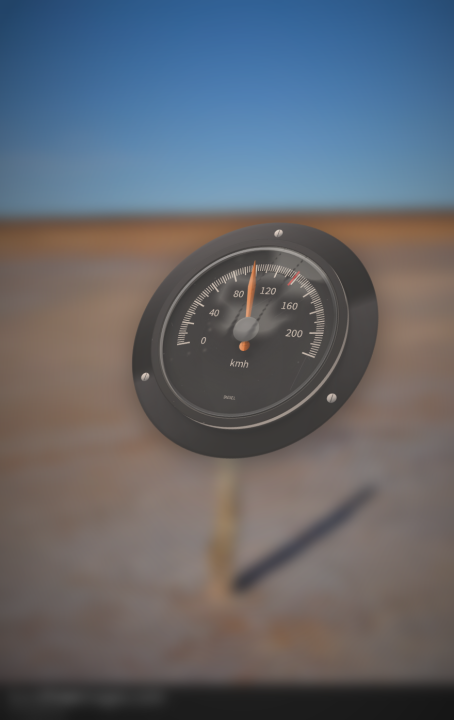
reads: value=100 unit=km/h
